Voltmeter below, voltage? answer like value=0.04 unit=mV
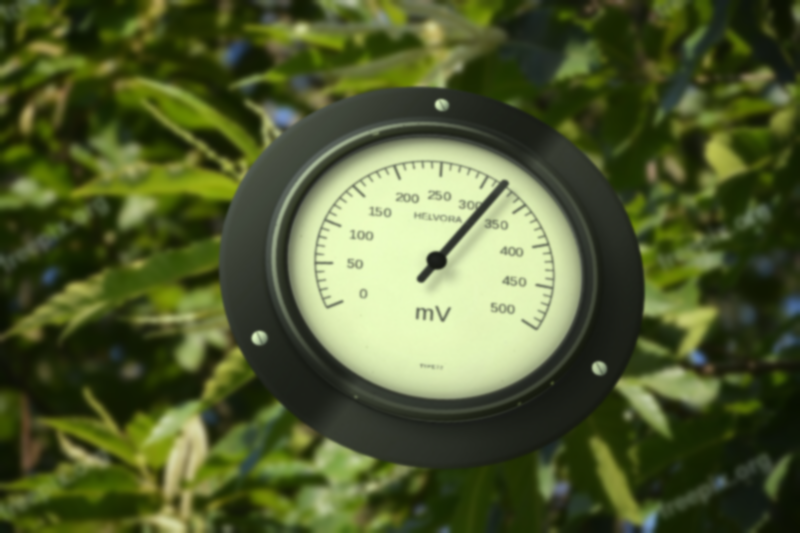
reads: value=320 unit=mV
